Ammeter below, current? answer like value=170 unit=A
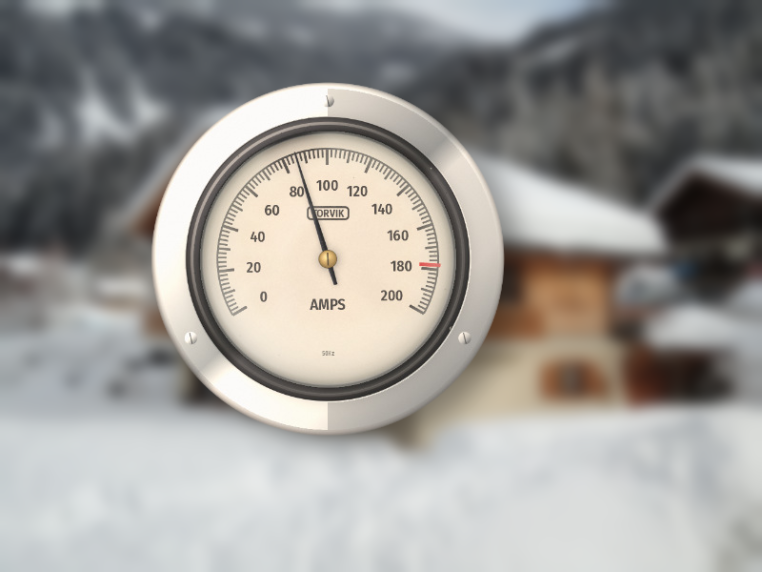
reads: value=86 unit=A
